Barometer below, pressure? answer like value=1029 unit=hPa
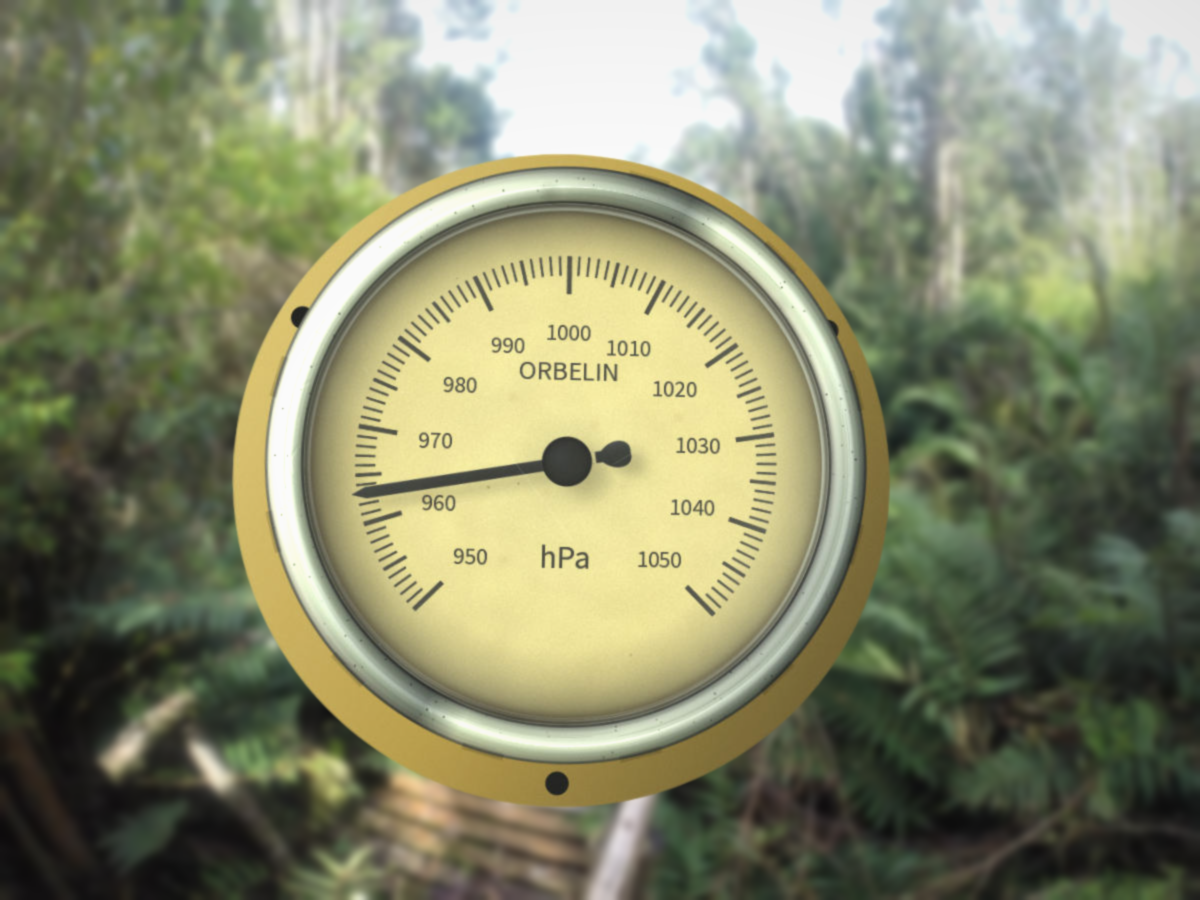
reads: value=963 unit=hPa
